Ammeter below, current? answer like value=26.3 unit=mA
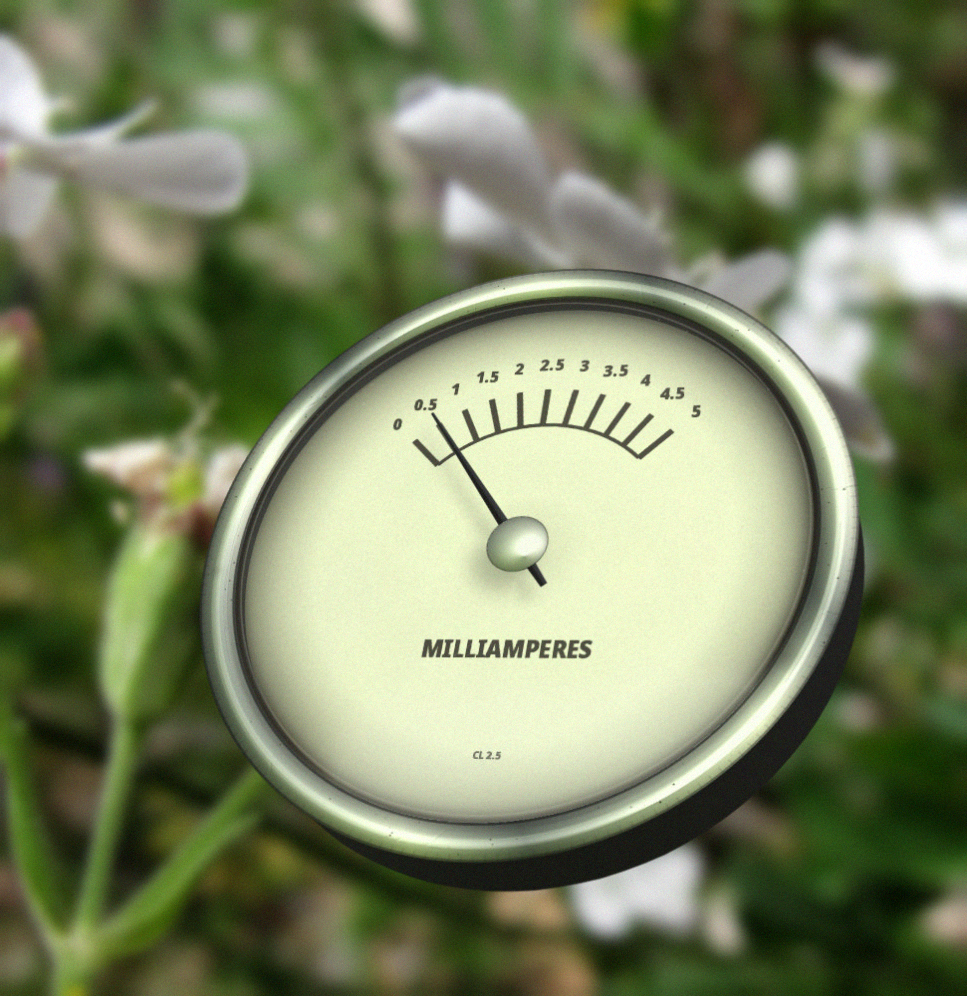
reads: value=0.5 unit=mA
